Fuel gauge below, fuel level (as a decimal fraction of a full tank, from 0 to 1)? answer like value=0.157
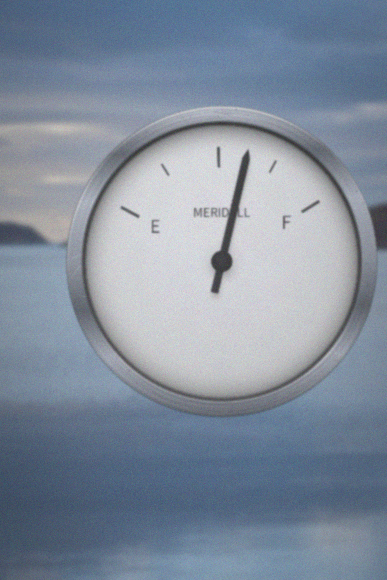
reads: value=0.625
